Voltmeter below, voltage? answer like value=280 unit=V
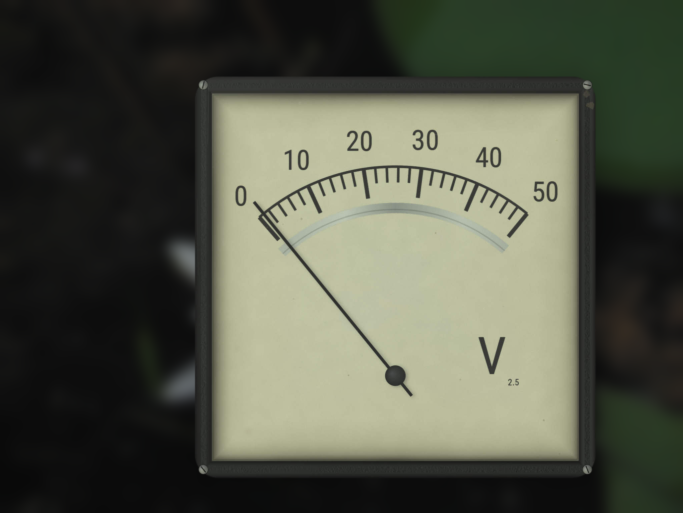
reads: value=1 unit=V
